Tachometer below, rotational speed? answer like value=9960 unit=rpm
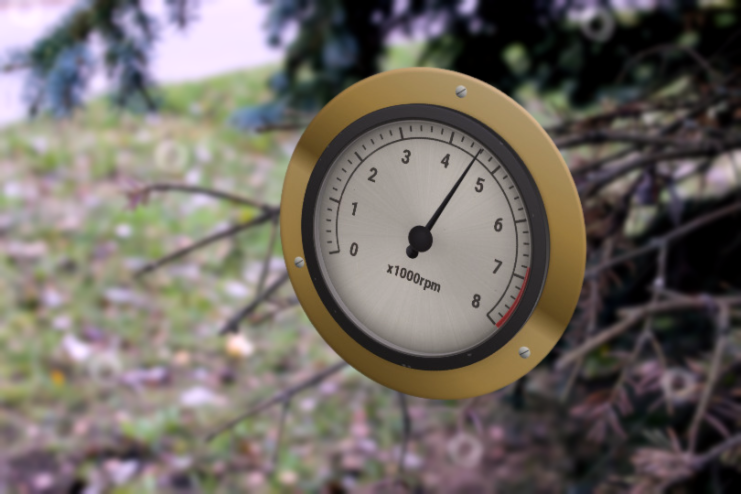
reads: value=4600 unit=rpm
